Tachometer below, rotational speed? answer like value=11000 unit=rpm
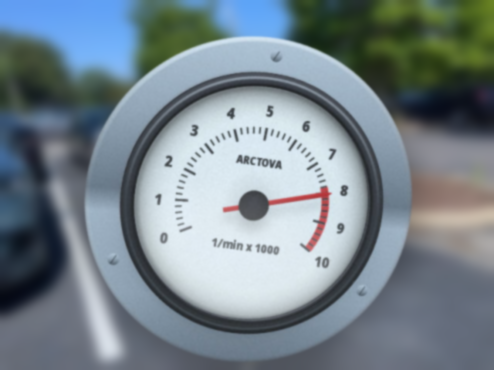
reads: value=8000 unit=rpm
